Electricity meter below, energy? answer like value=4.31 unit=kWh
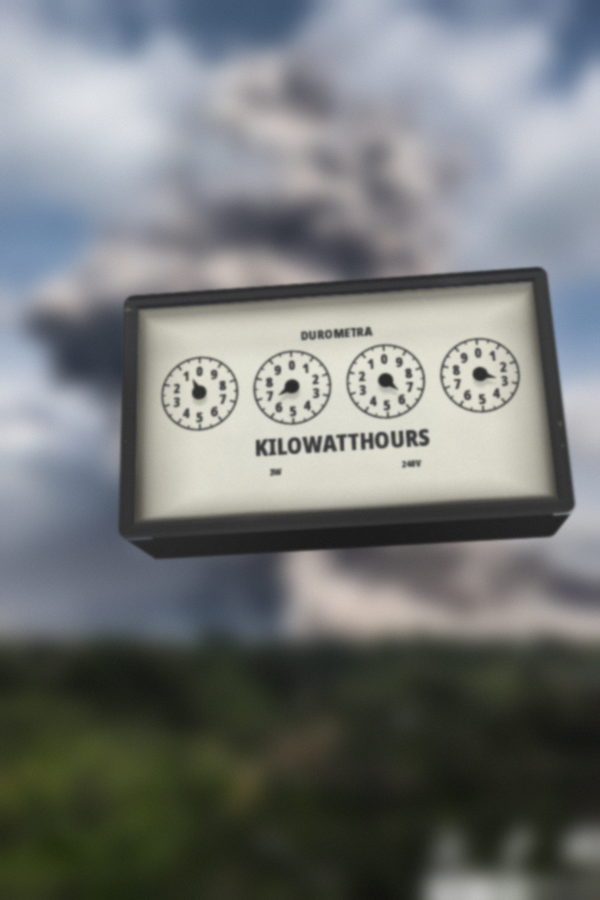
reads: value=663 unit=kWh
